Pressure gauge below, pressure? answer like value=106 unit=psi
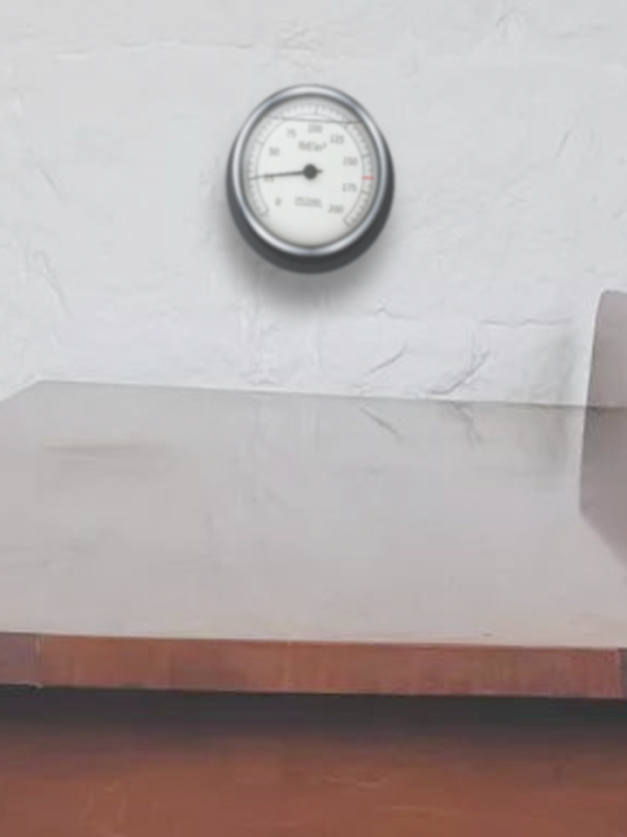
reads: value=25 unit=psi
